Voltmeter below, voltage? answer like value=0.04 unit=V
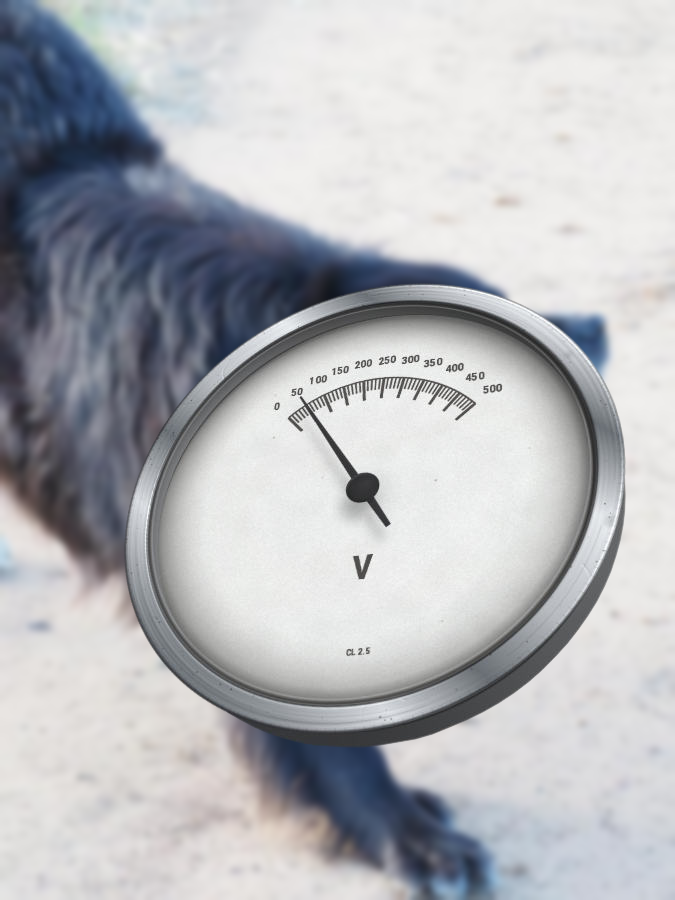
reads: value=50 unit=V
